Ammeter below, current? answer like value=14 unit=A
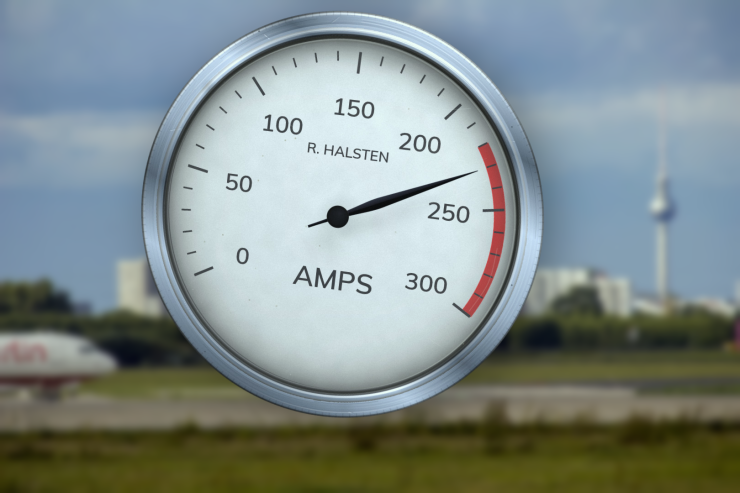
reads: value=230 unit=A
